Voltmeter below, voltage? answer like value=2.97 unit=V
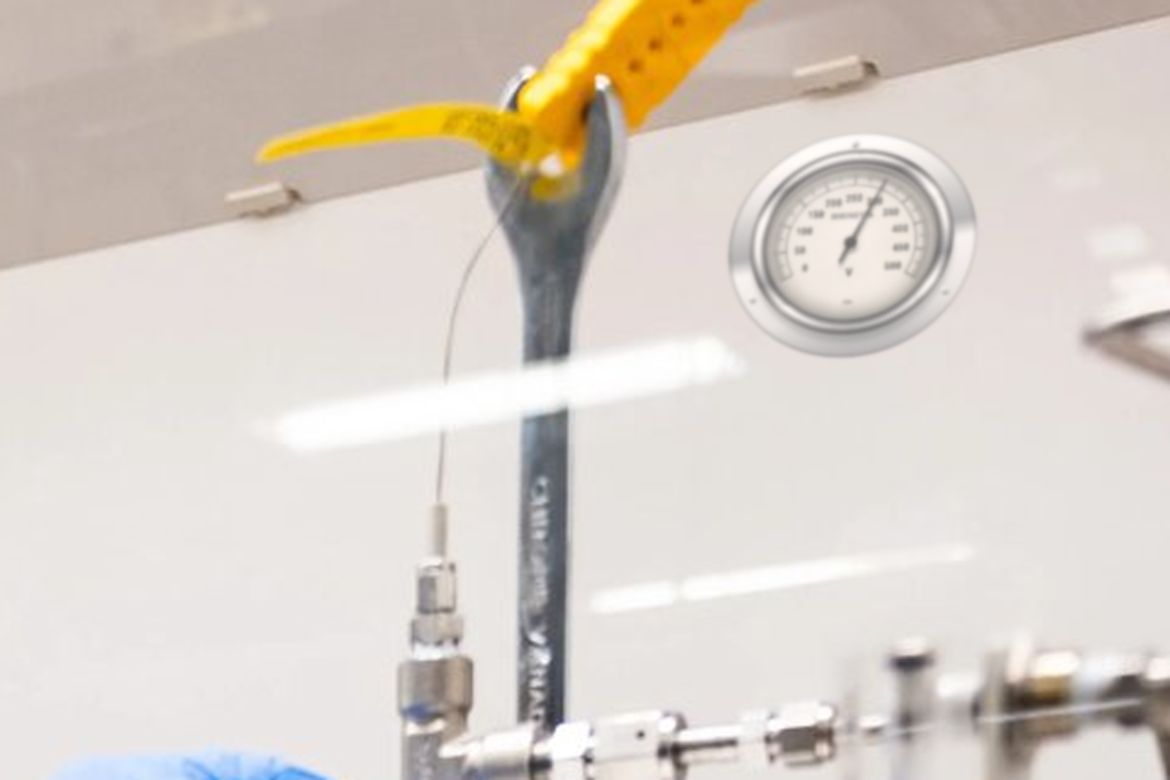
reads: value=300 unit=V
